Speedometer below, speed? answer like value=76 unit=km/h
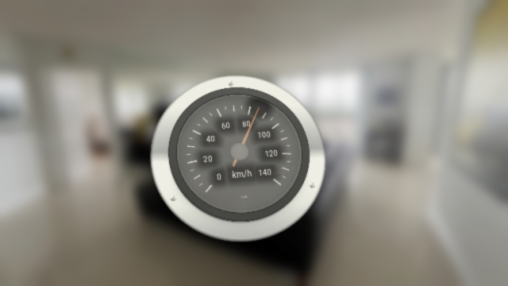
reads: value=85 unit=km/h
